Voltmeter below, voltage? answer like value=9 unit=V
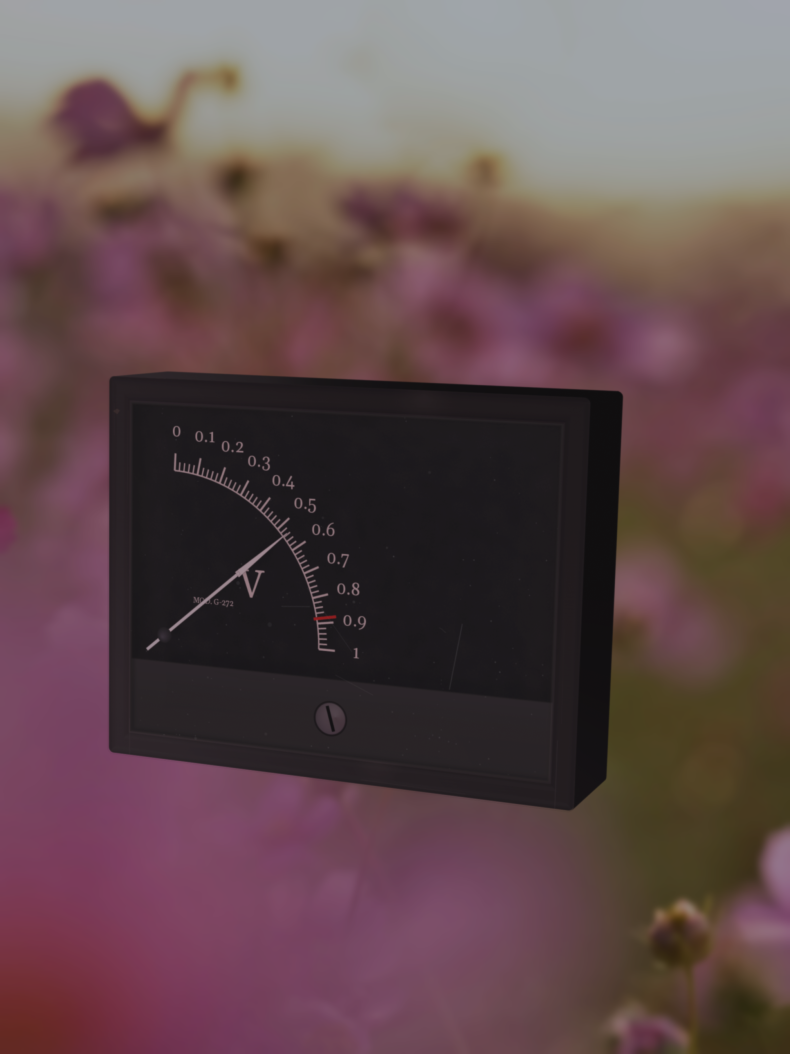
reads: value=0.54 unit=V
